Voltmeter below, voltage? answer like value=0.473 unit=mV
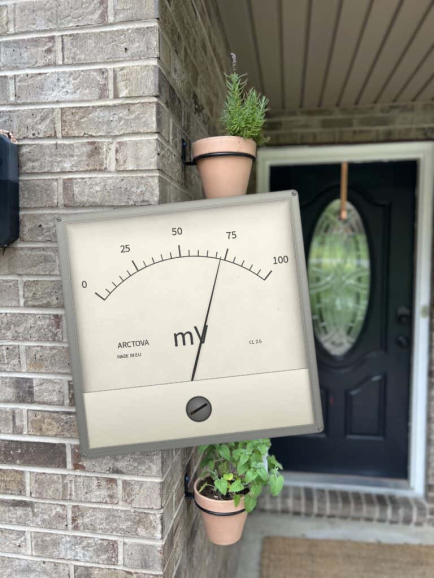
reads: value=72.5 unit=mV
